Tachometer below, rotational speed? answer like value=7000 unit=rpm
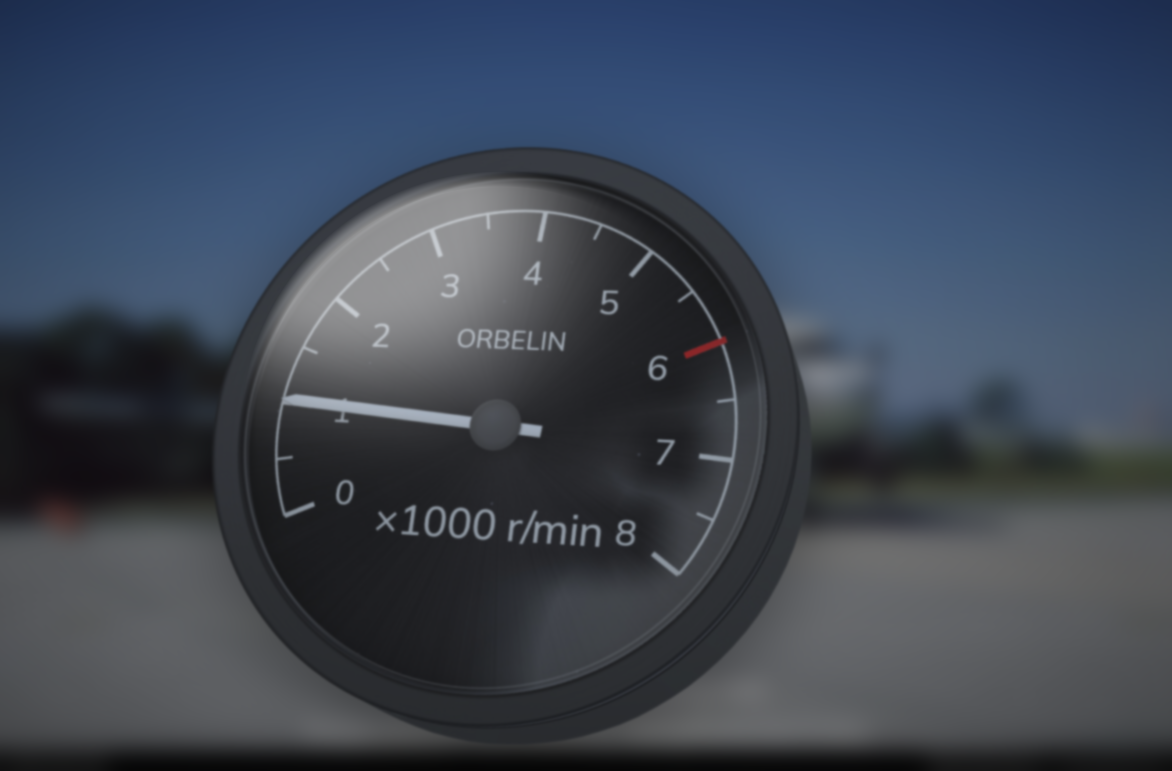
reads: value=1000 unit=rpm
